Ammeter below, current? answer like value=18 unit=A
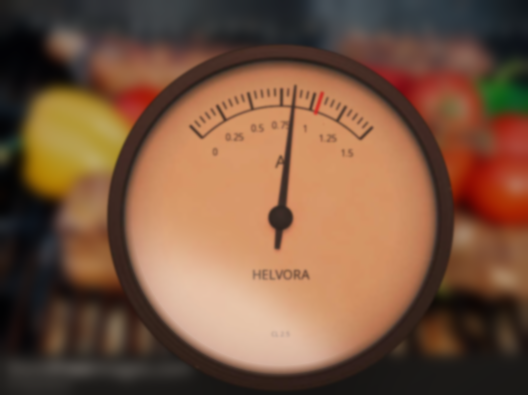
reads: value=0.85 unit=A
